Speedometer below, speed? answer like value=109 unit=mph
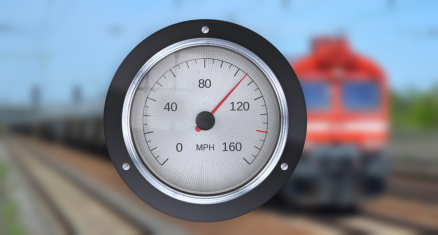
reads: value=105 unit=mph
